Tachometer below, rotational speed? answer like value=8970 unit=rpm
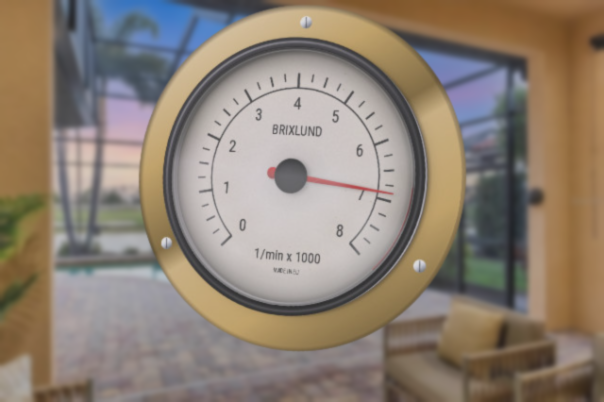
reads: value=6875 unit=rpm
